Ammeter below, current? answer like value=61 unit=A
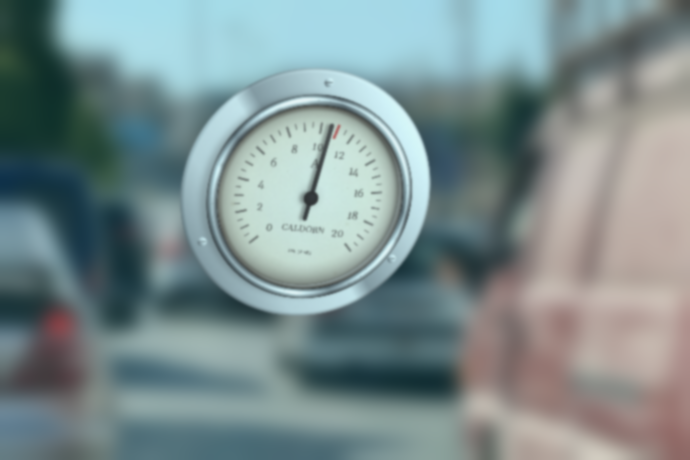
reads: value=10.5 unit=A
